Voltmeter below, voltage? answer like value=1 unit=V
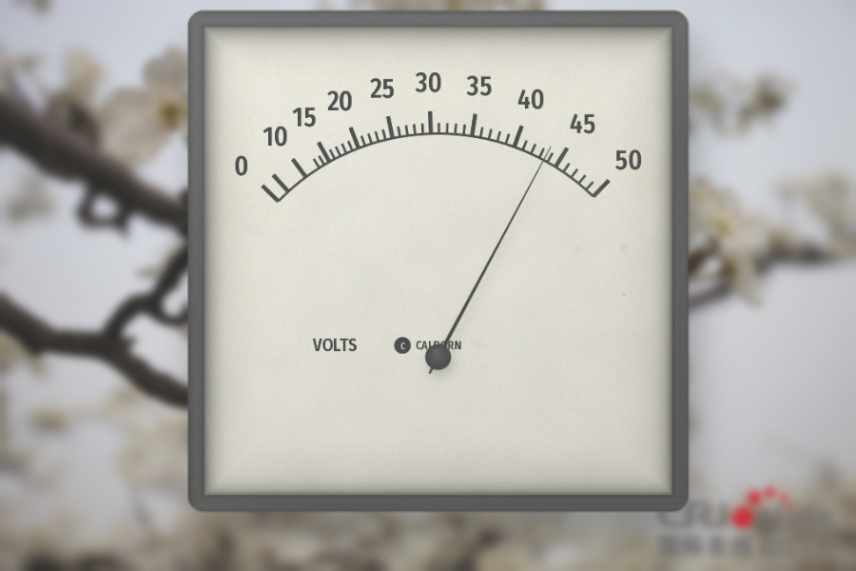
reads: value=43.5 unit=V
